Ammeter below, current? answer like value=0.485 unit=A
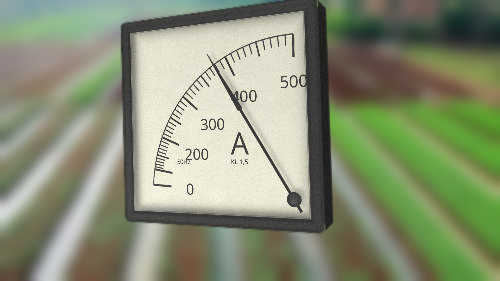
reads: value=380 unit=A
